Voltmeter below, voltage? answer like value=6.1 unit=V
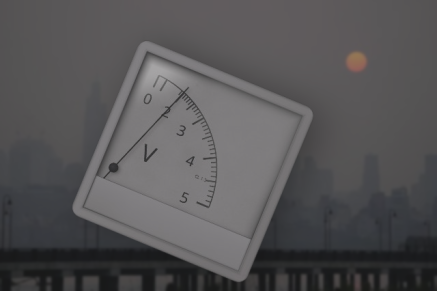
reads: value=2 unit=V
